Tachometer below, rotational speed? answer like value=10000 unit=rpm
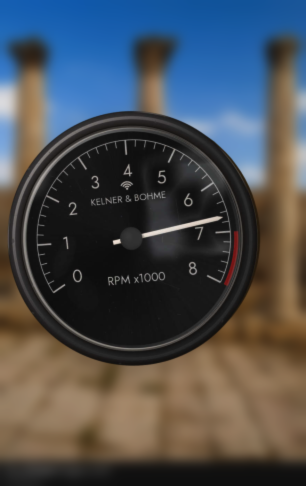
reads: value=6700 unit=rpm
